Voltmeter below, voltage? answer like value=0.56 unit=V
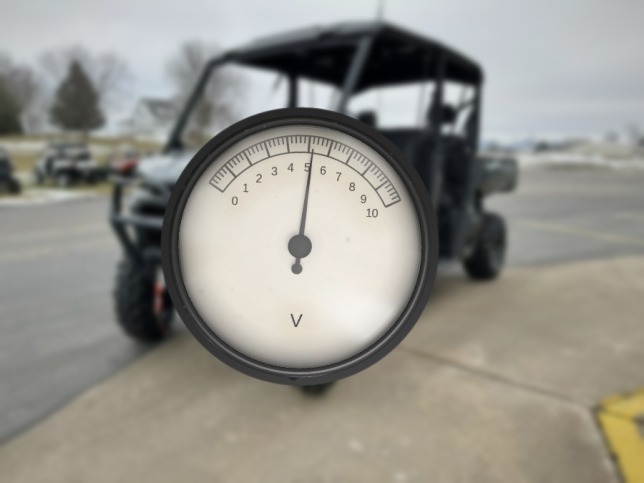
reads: value=5.2 unit=V
